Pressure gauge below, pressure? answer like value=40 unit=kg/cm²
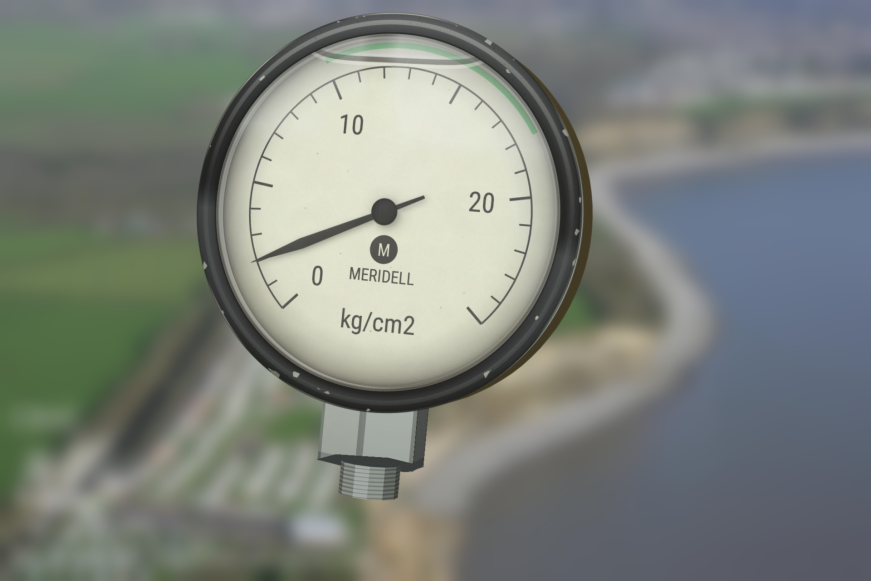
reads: value=2 unit=kg/cm²
